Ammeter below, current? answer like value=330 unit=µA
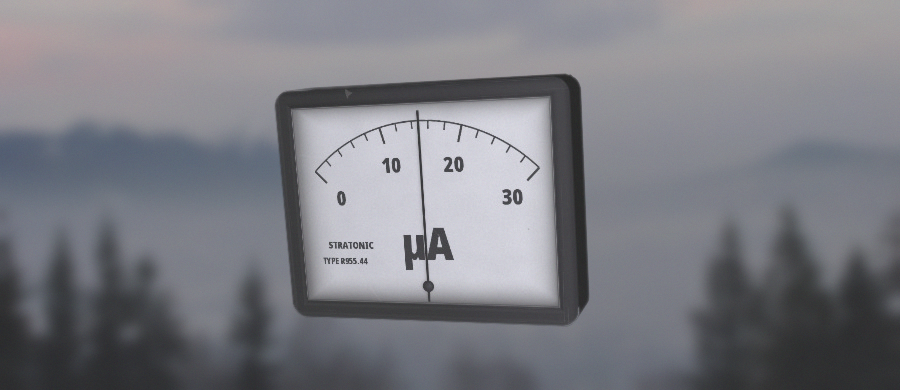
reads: value=15 unit=µA
